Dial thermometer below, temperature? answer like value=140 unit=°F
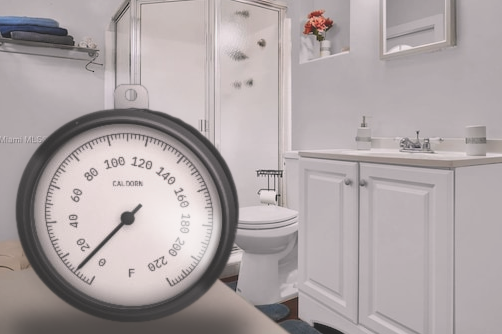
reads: value=10 unit=°F
